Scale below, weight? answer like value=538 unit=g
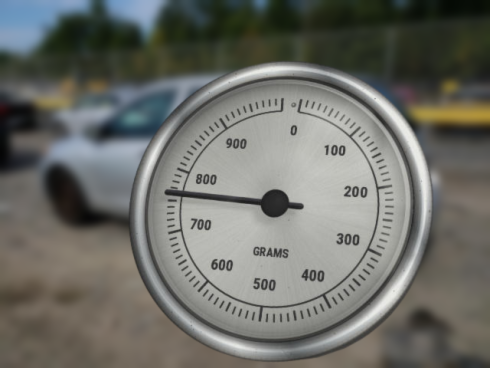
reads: value=760 unit=g
